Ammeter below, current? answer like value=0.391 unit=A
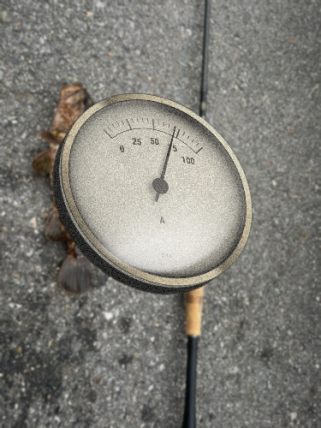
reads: value=70 unit=A
